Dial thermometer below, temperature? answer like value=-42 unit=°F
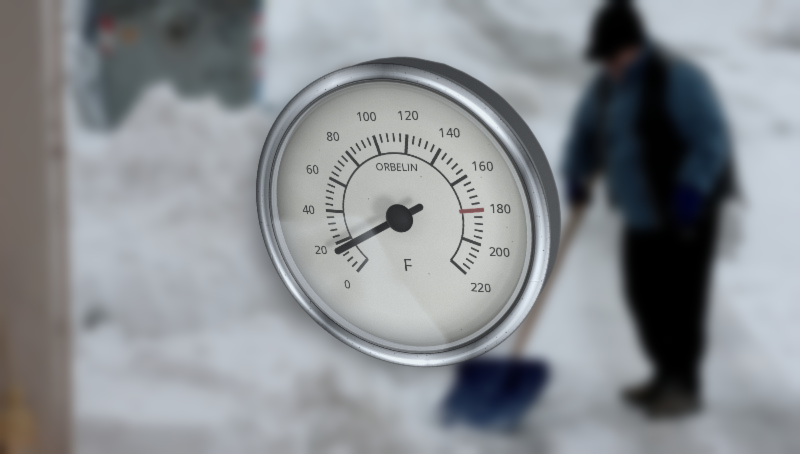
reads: value=16 unit=°F
